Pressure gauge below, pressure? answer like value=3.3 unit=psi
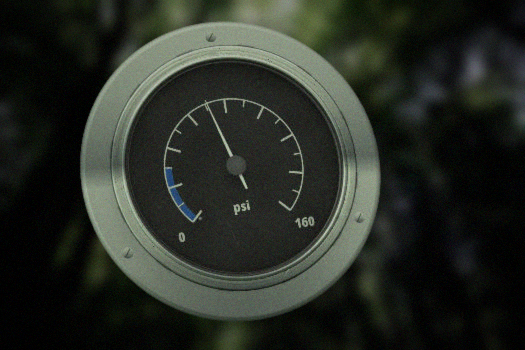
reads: value=70 unit=psi
